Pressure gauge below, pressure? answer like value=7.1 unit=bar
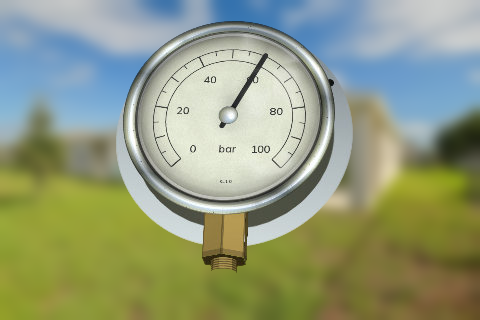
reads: value=60 unit=bar
